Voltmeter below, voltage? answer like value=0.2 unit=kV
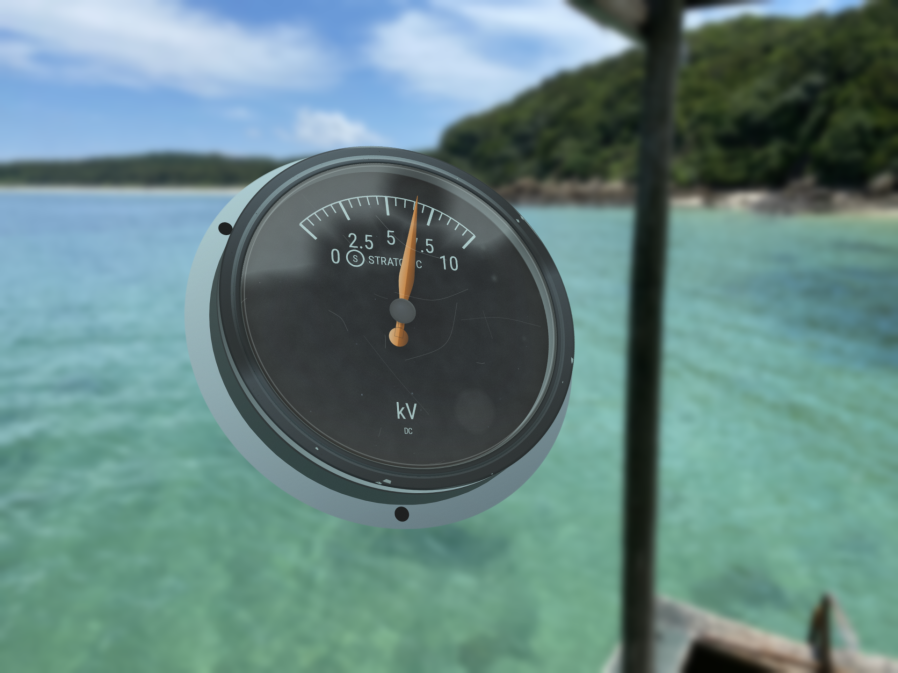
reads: value=6.5 unit=kV
